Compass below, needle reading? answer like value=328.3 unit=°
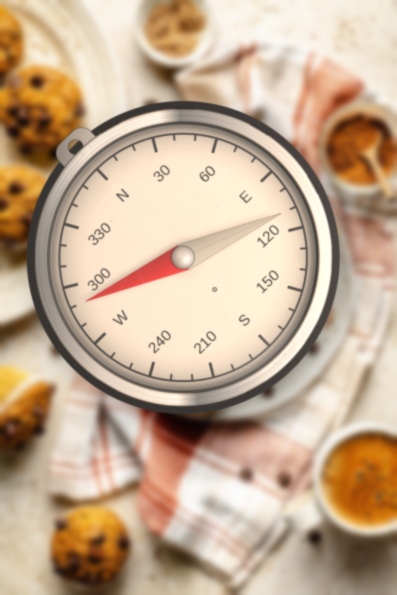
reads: value=290 unit=°
